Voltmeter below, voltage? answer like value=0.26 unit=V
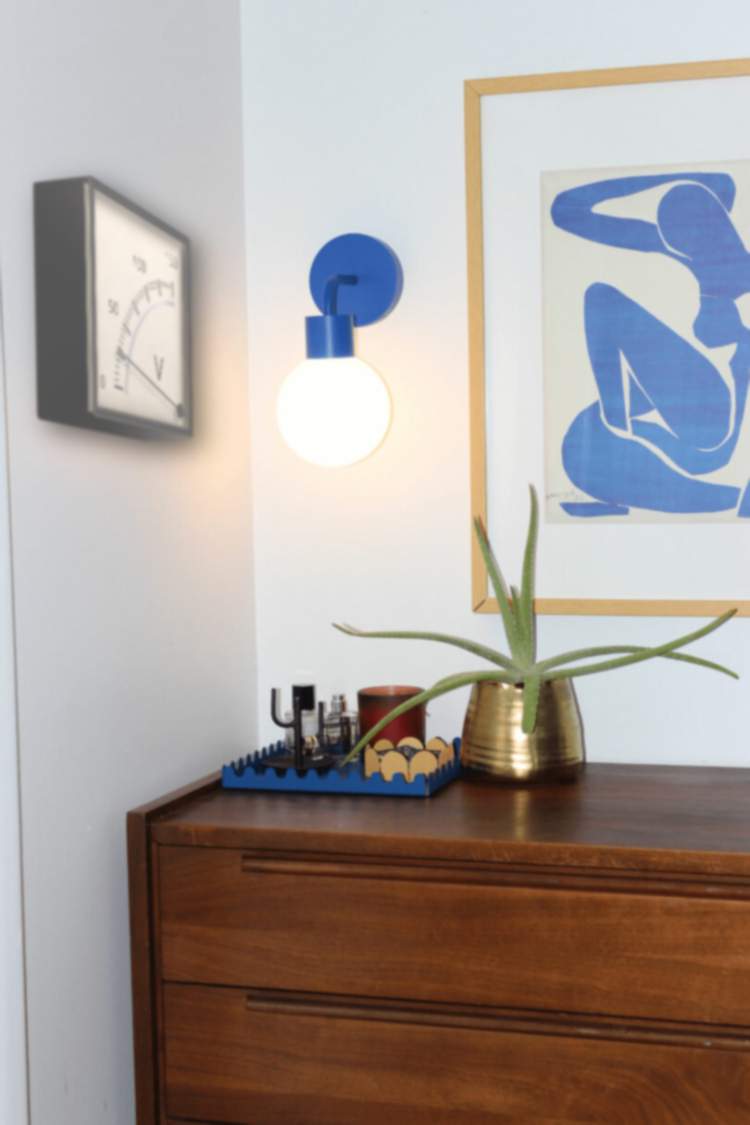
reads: value=25 unit=V
